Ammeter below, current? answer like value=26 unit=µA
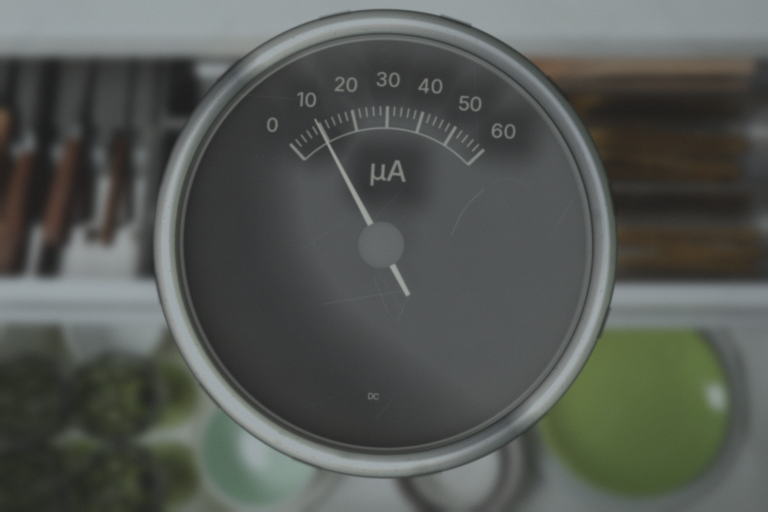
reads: value=10 unit=µA
